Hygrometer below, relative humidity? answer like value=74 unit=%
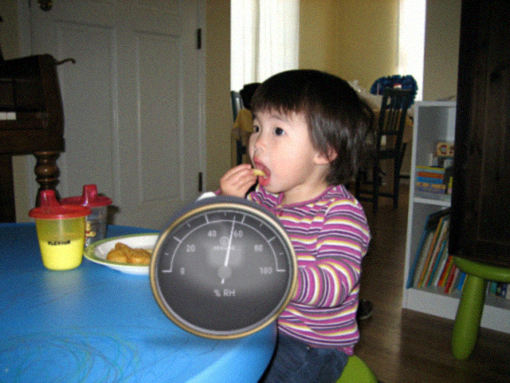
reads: value=55 unit=%
